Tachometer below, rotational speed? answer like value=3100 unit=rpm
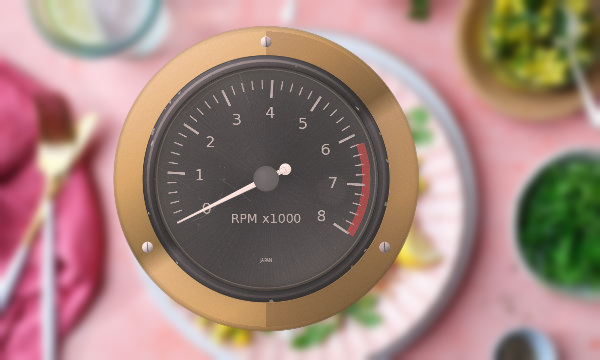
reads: value=0 unit=rpm
